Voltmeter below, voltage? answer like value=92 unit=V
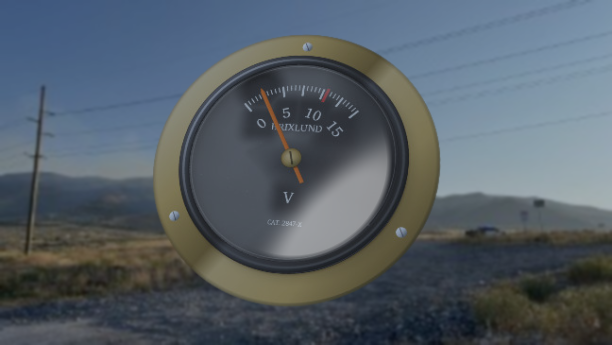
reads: value=2.5 unit=V
